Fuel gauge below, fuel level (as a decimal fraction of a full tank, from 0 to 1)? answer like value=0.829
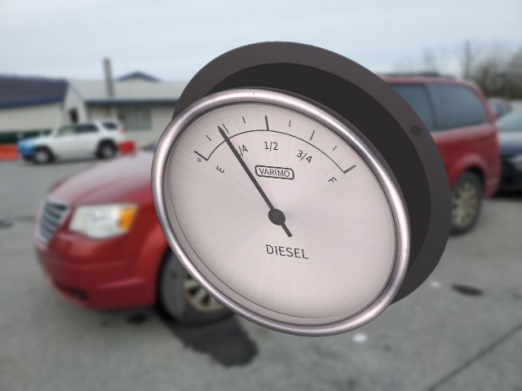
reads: value=0.25
